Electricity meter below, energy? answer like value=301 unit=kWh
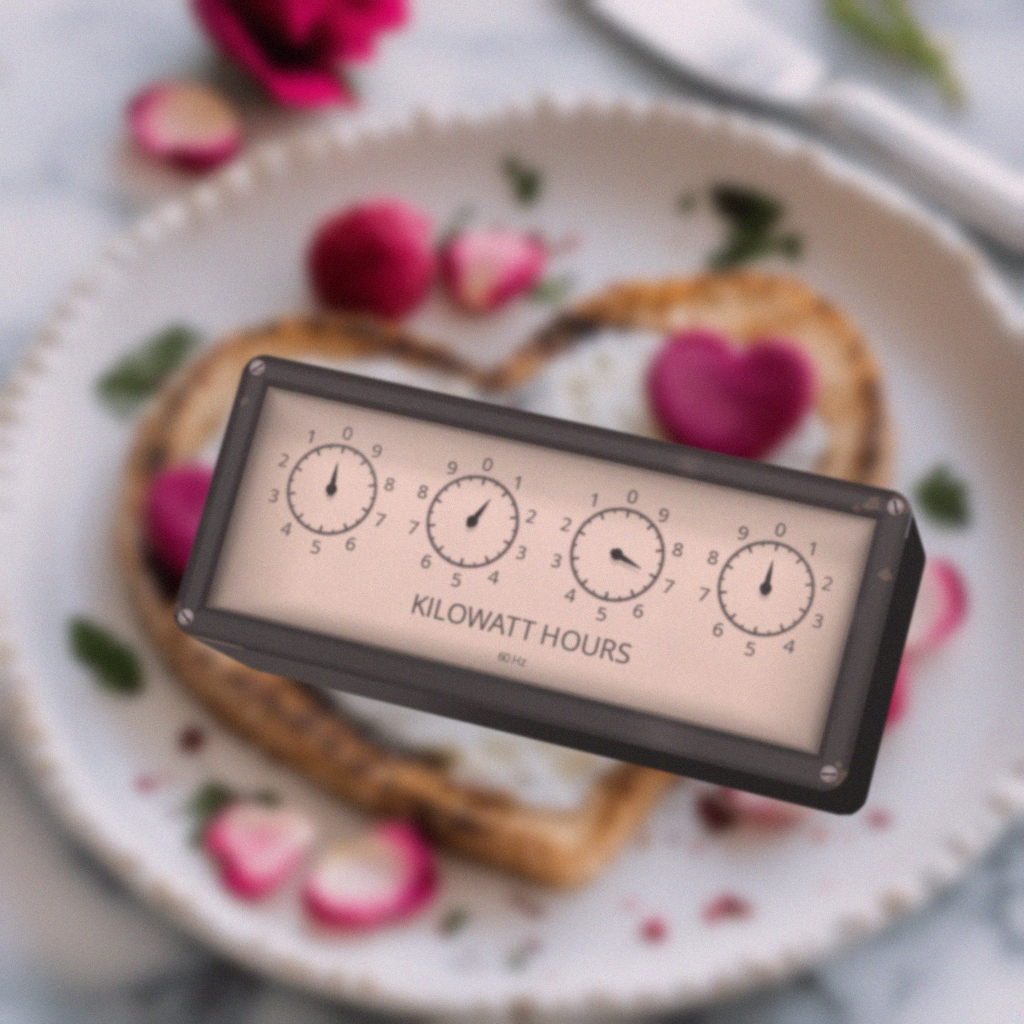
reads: value=70 unit=kWh
